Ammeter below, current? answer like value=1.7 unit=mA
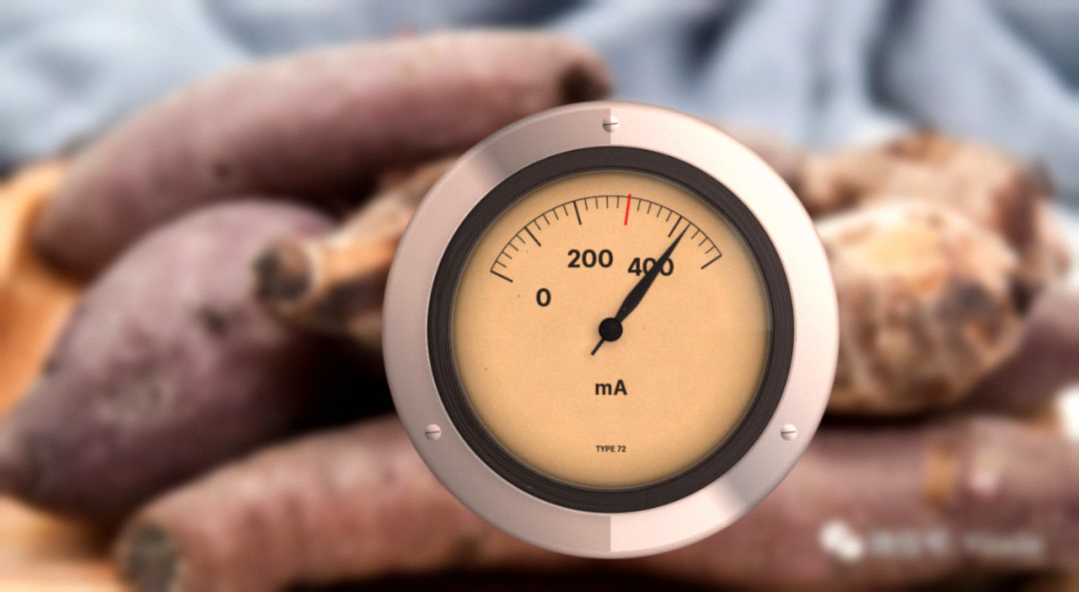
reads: value=420 unit=mA
